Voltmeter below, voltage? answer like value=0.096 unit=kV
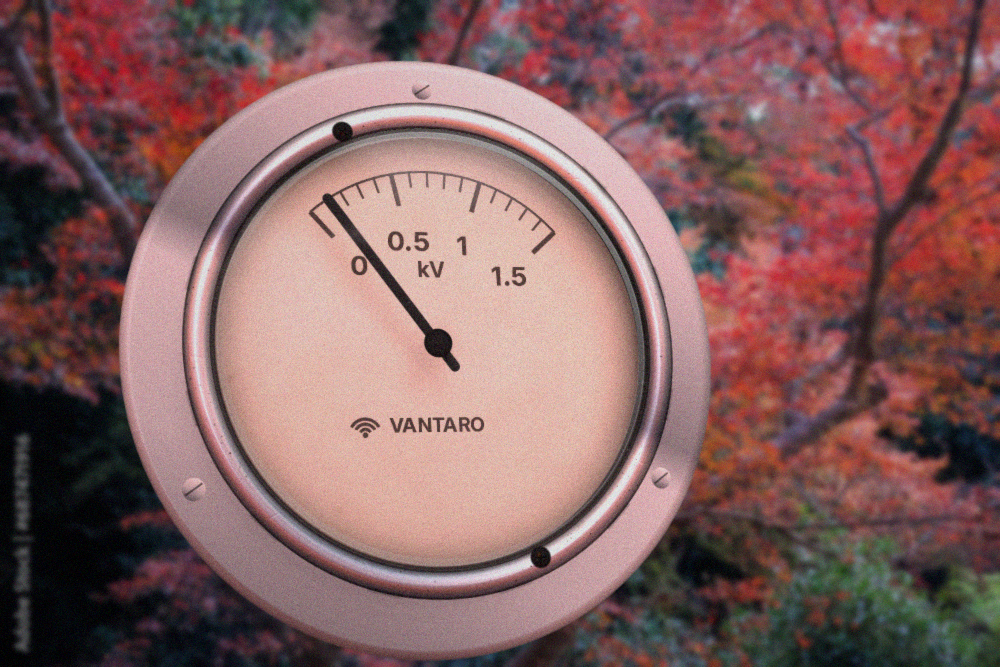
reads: value=0.1 unit=kV
